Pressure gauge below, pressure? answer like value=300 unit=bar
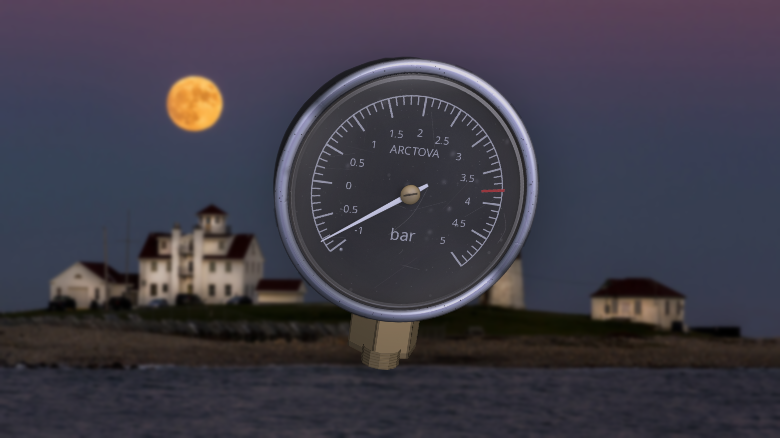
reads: value=-0.8 unit=bar
